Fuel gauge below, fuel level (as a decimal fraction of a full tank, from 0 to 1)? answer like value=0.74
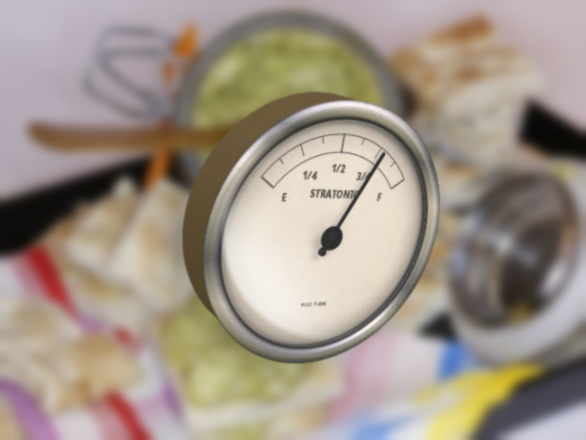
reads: value=0.75
